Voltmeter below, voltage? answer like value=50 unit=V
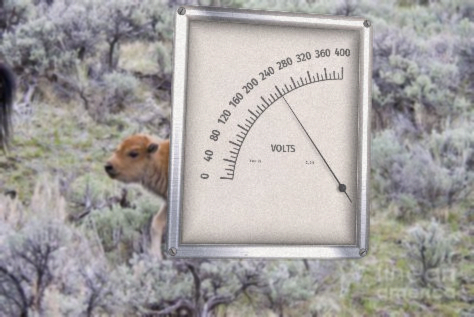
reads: value=240 unit=V
